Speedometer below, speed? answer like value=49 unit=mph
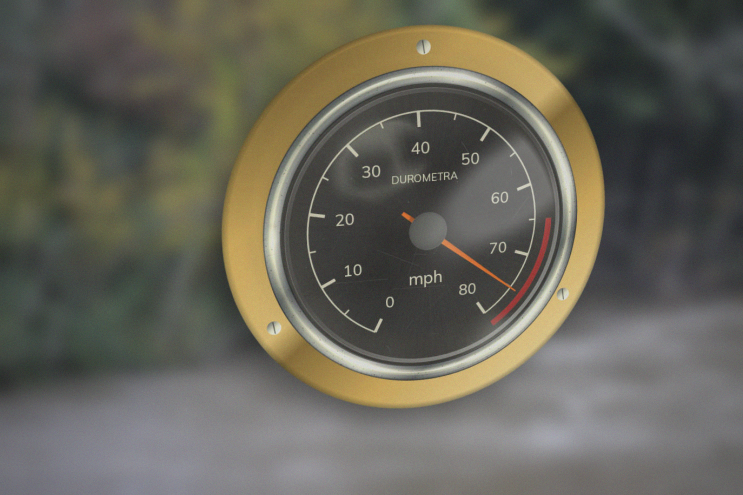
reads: value=75 unit=mph
